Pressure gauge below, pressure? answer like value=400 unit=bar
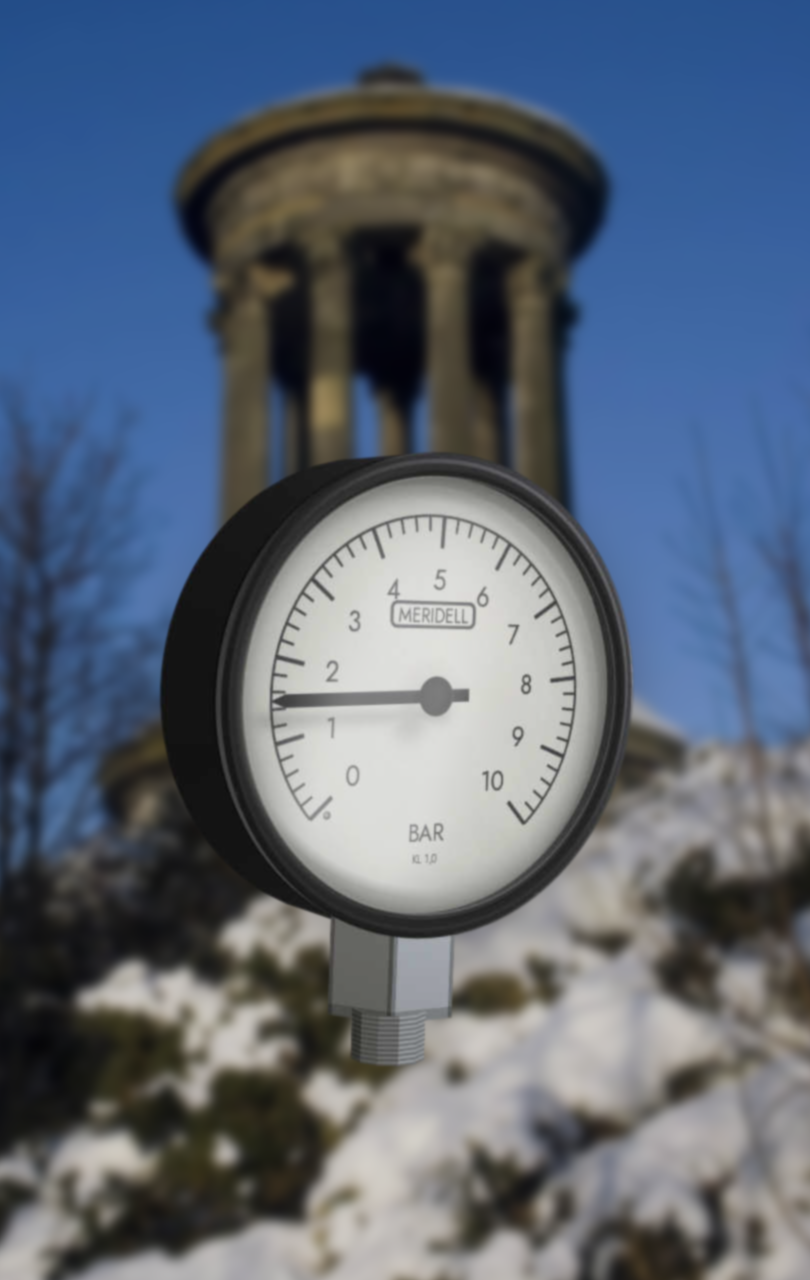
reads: value=1.5 unit=bar
